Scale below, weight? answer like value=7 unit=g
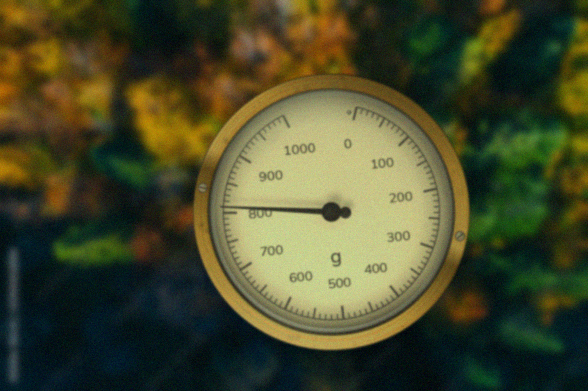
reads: value=810 unit=g
